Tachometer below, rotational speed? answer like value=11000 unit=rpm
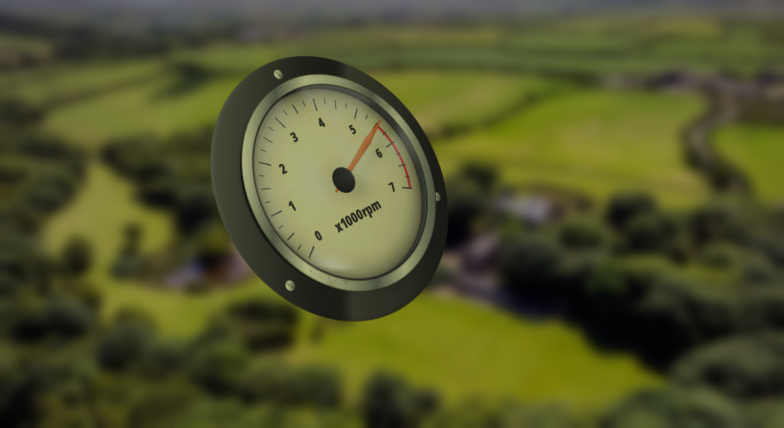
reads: value=5500 unit=rpm
